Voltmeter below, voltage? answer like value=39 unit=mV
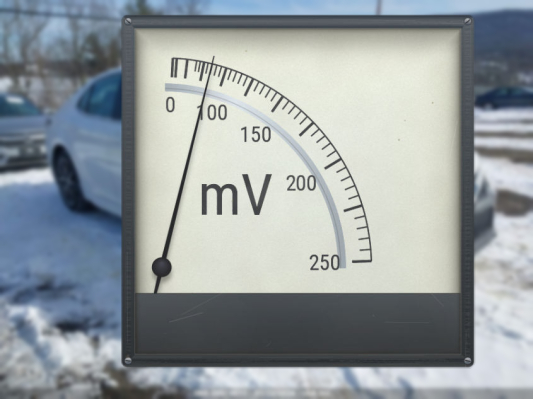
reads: value=85 unit=mV
